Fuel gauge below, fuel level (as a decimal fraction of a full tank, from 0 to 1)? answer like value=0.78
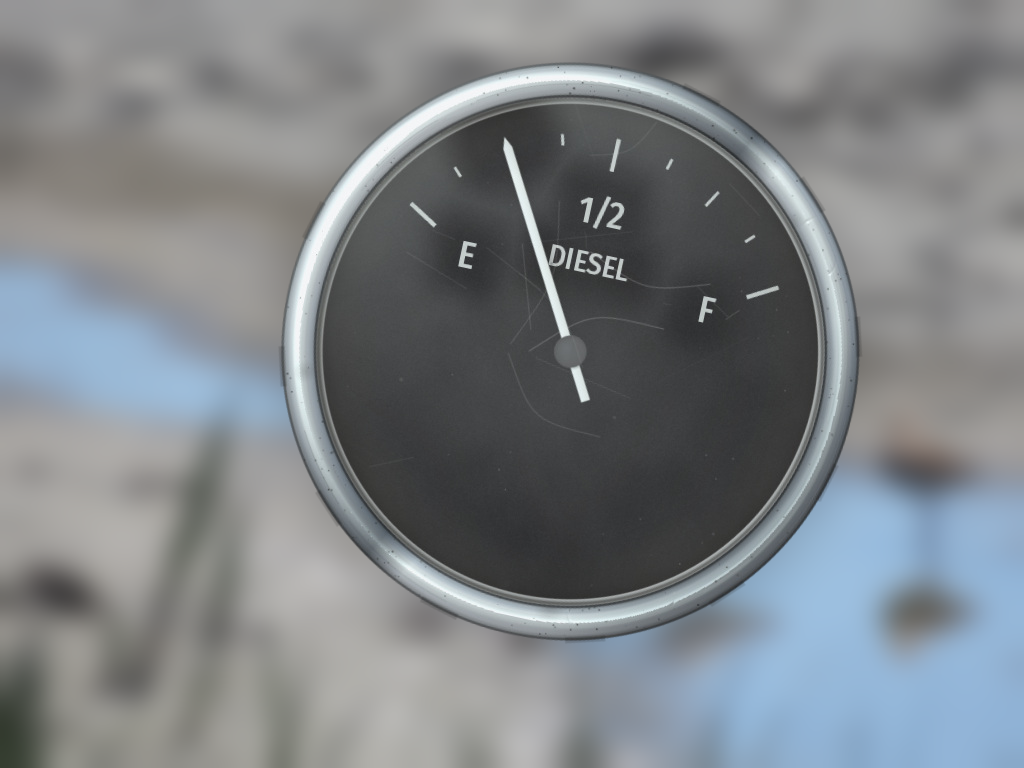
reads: value=0.25
